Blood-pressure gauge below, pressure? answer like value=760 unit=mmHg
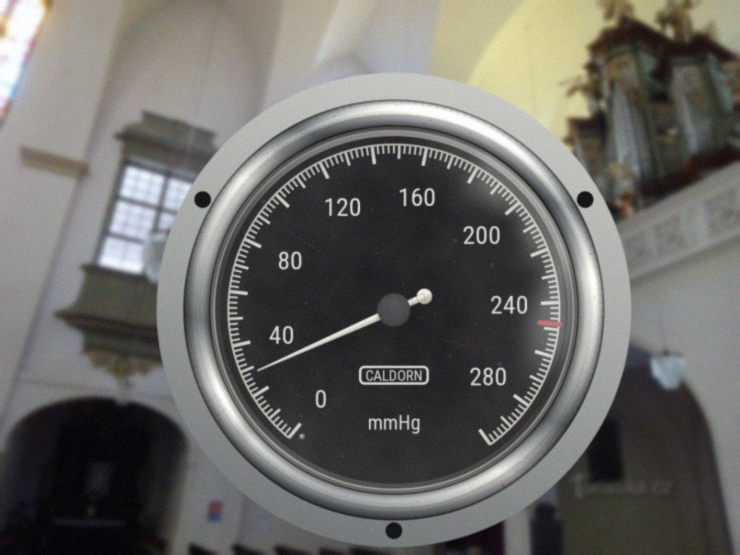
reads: value=28 unit=mmHg
